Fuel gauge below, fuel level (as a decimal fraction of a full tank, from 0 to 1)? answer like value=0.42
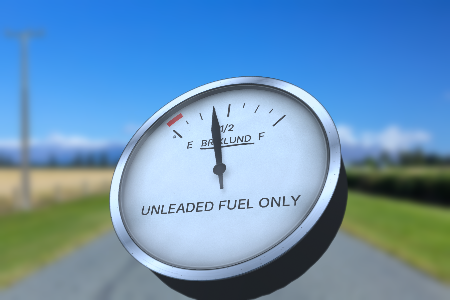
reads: value=0.375
